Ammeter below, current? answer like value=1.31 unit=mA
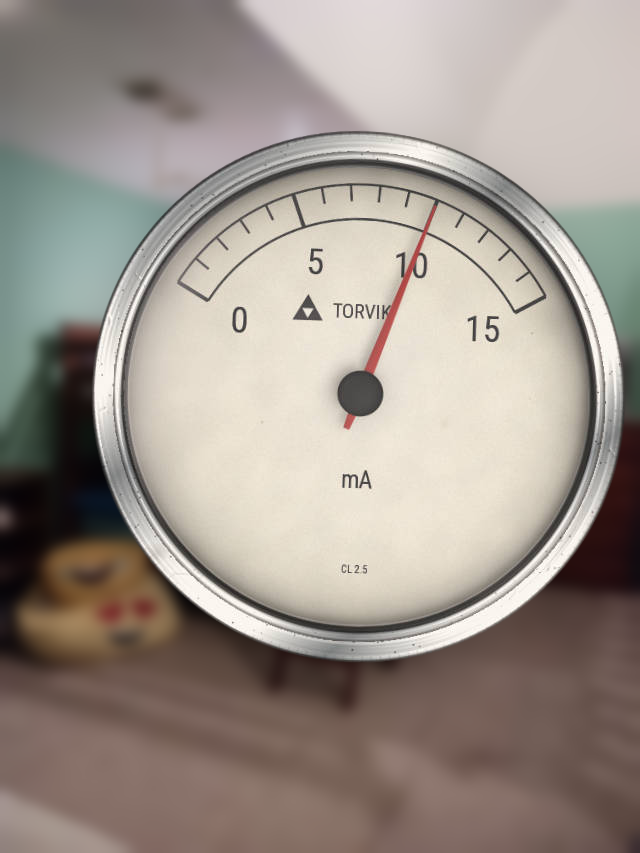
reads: value=10 unit=mA
